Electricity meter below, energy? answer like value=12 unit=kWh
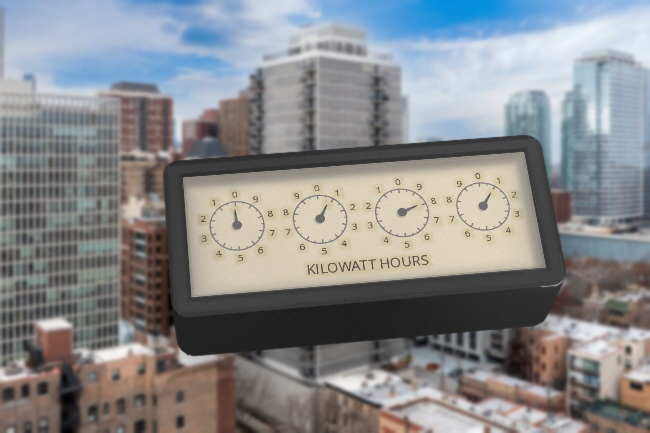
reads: value=81 unit=kWh
